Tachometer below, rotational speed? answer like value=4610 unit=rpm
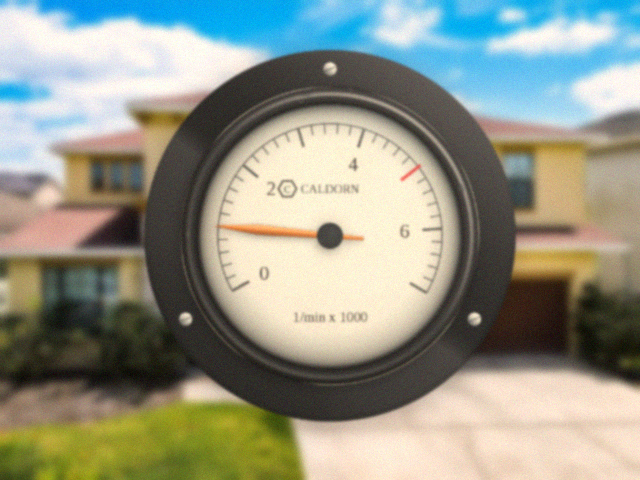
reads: value=1000 unit=rpm
